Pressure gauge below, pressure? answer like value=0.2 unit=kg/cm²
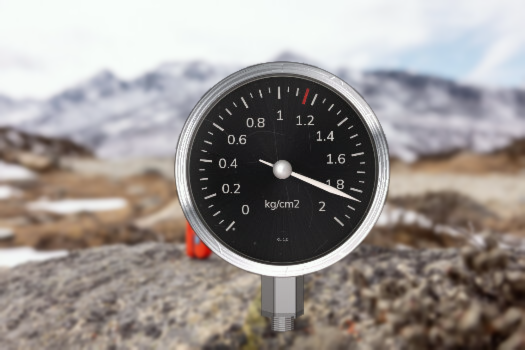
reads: value=1.85 unit=kg/cm²
